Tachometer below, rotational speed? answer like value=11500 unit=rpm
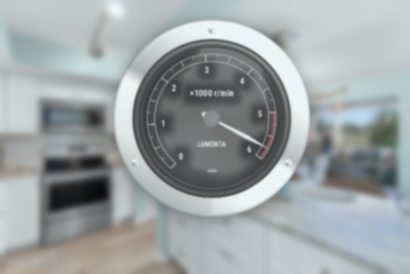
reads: value=5750 unit=rpm
